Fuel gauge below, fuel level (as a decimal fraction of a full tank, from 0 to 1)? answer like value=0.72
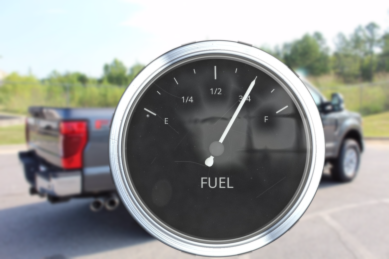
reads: value=0.75
